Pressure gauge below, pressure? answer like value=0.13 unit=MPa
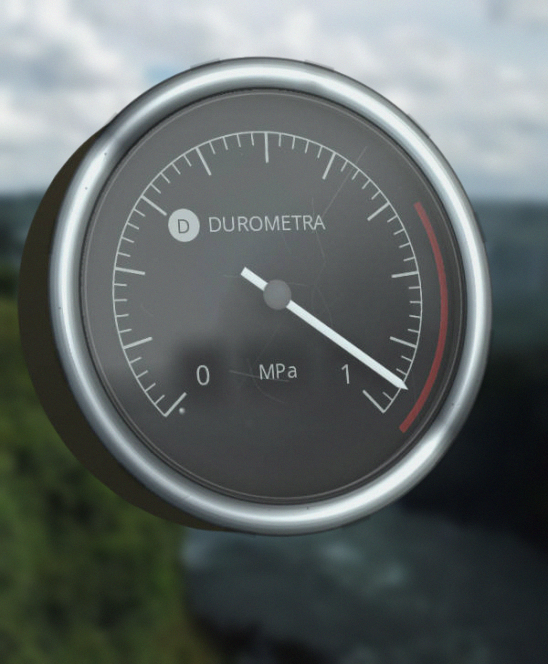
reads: value=0.96 unit=MPa
